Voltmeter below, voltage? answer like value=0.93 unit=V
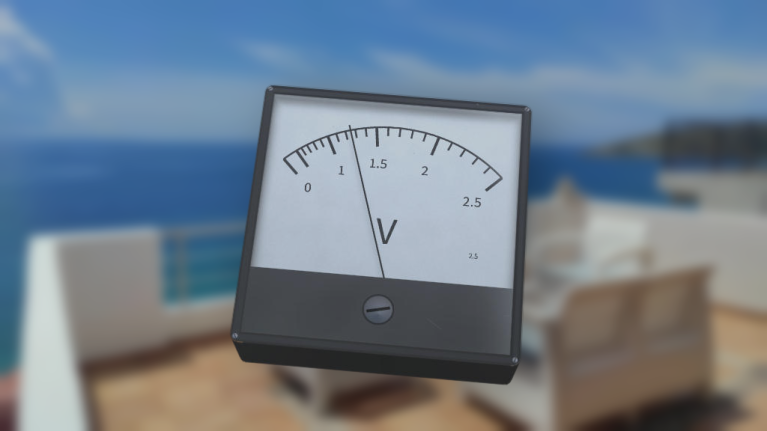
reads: value=1.25 unit=V
